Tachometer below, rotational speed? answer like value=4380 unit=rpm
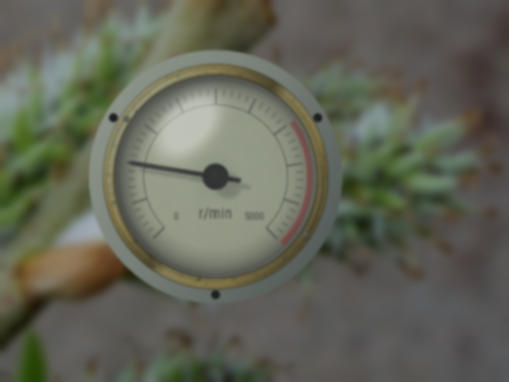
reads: value=1000 unit=rpm
